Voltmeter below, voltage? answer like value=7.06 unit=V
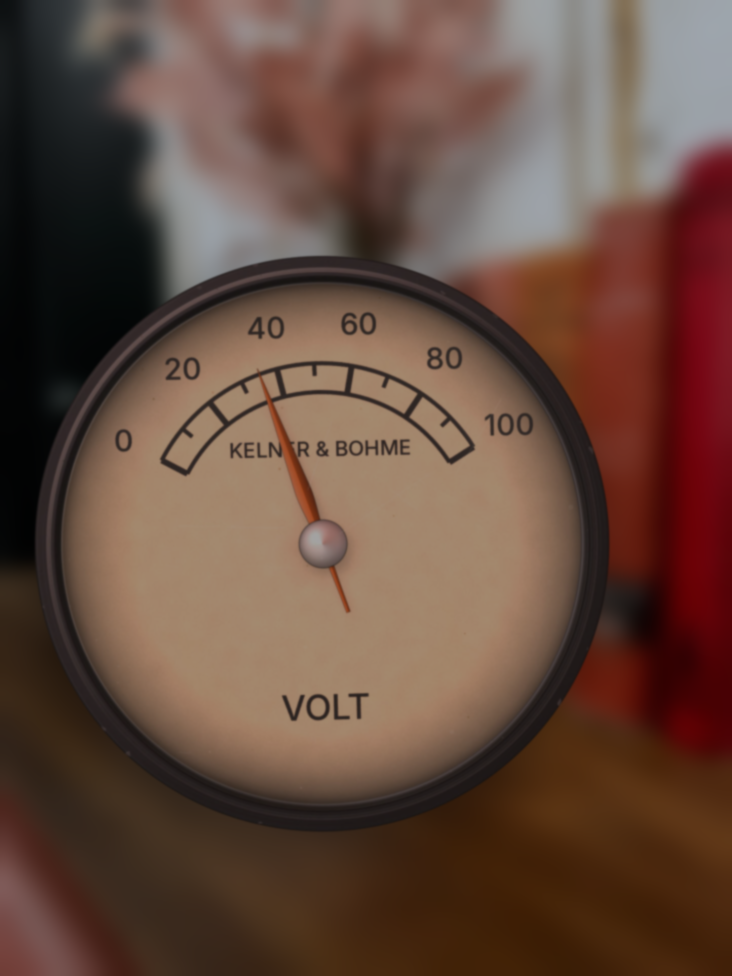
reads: value=35 unit=V
